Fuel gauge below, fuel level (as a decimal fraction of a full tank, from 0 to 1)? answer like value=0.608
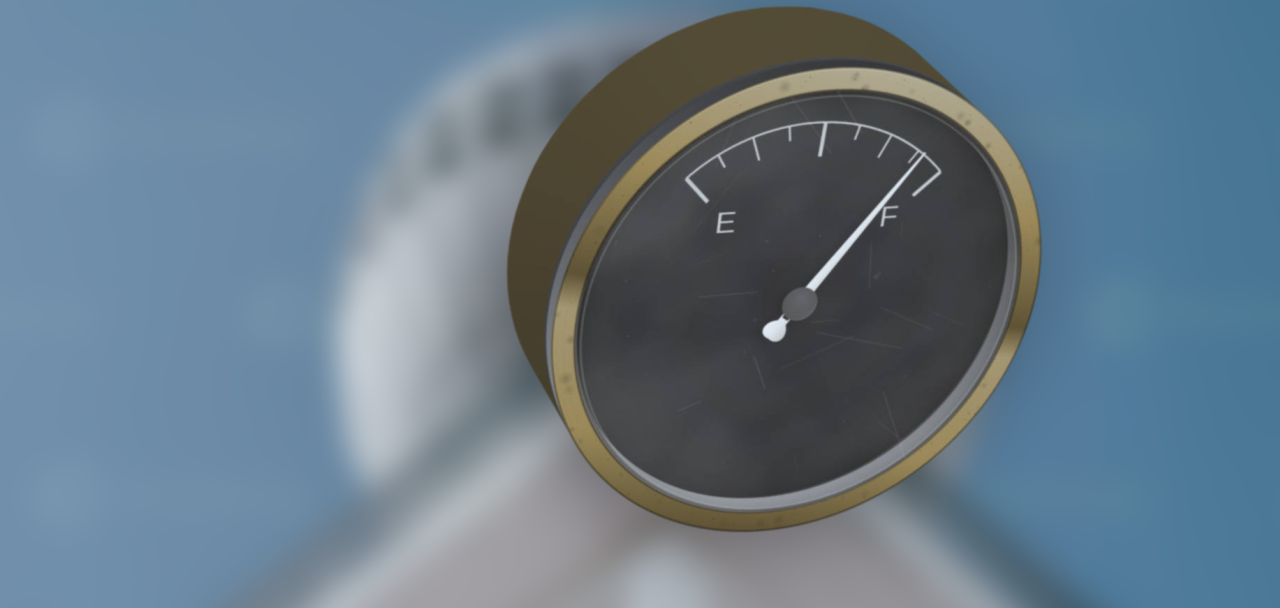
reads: value=0.875
